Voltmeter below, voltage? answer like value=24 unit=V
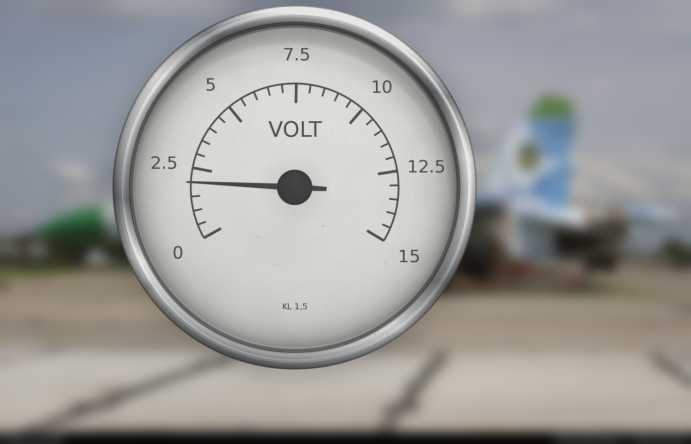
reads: value=2 unit=V
